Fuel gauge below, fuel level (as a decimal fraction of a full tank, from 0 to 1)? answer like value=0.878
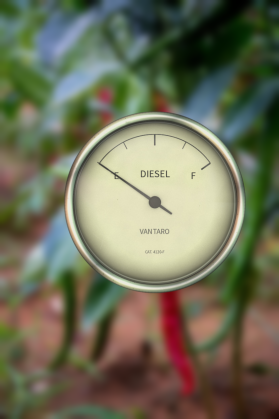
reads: value=0
